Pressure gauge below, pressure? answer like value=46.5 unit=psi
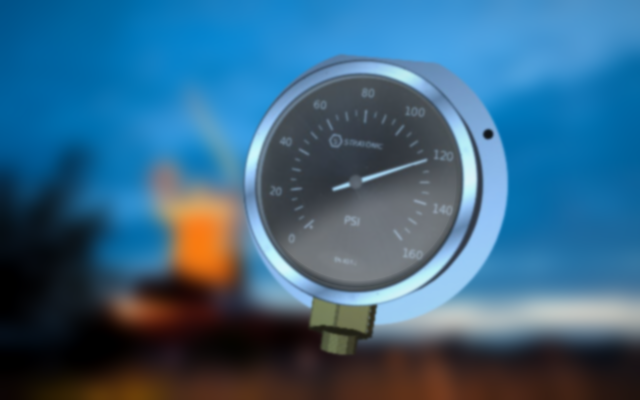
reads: value=120 unit=psi
